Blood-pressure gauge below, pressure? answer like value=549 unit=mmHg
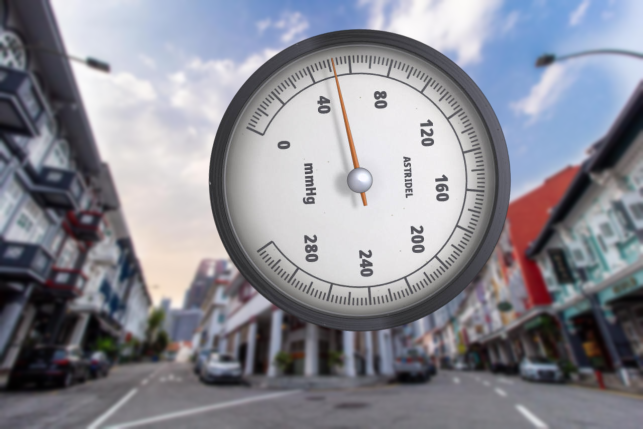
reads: value=52 unit=mmHg
